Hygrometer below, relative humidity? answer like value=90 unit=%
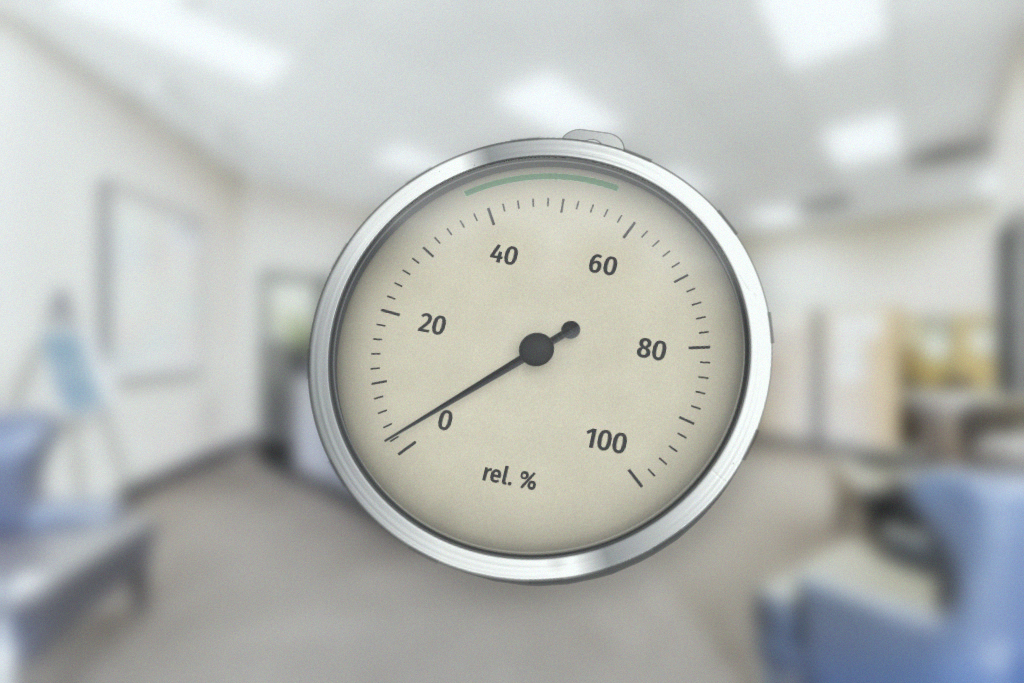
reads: value=2 unit=%
